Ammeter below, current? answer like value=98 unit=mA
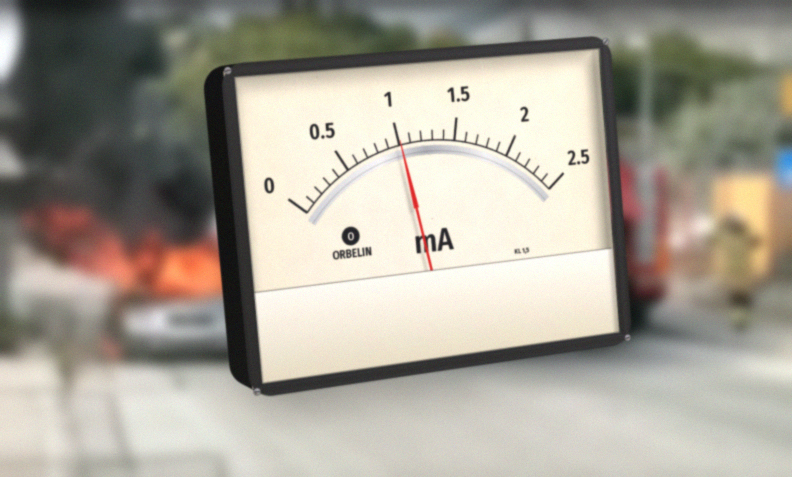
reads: value=1 unit=mA
